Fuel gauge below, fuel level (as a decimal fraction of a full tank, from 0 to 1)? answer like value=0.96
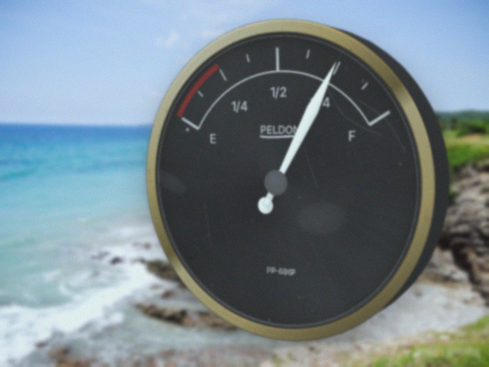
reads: value=0.75
